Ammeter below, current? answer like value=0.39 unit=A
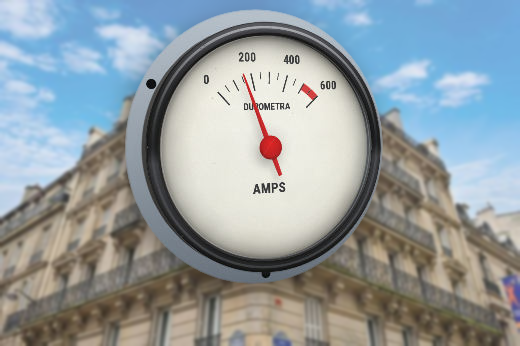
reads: value=150 unit=A
